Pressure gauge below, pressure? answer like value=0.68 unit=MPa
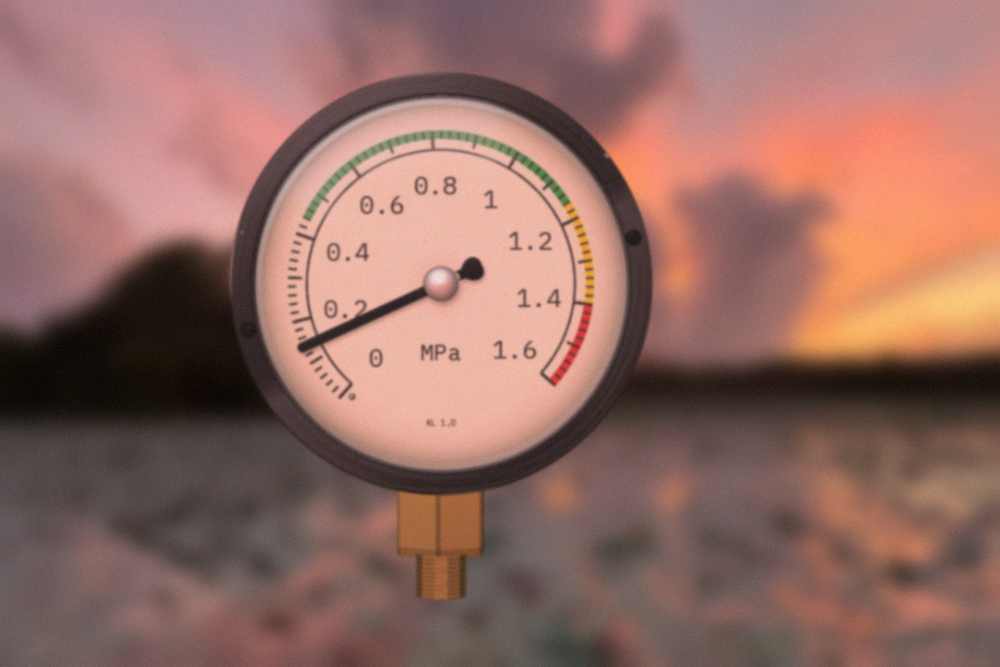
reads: value=0.14 unit=MPa
